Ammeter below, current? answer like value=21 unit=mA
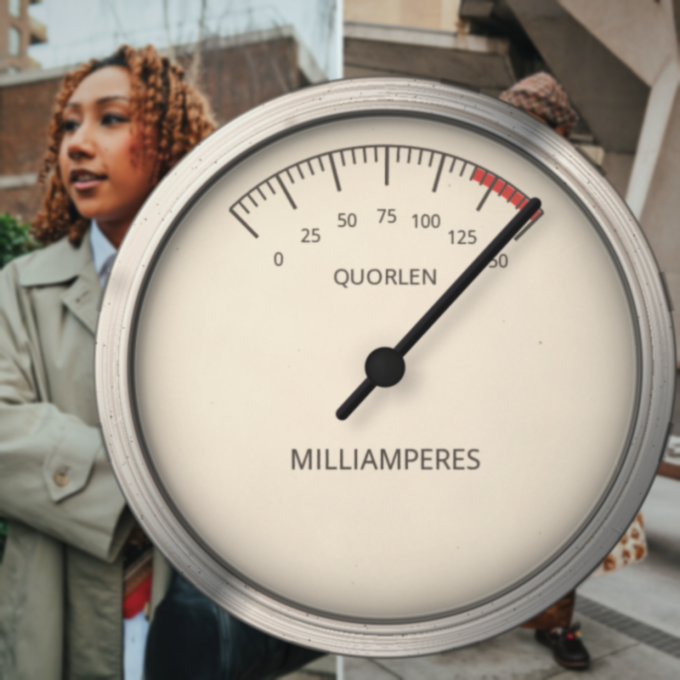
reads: value=145 unit=mA
